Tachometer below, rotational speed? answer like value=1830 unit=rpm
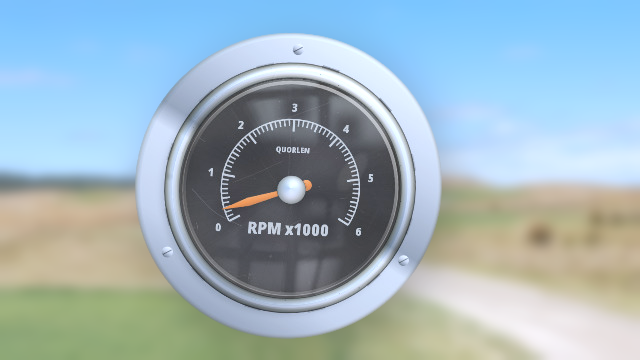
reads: value=300 unit=rpm
